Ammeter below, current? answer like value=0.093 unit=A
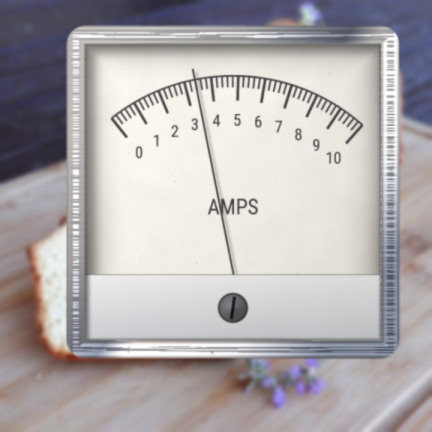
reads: value=3.4 unit=A
